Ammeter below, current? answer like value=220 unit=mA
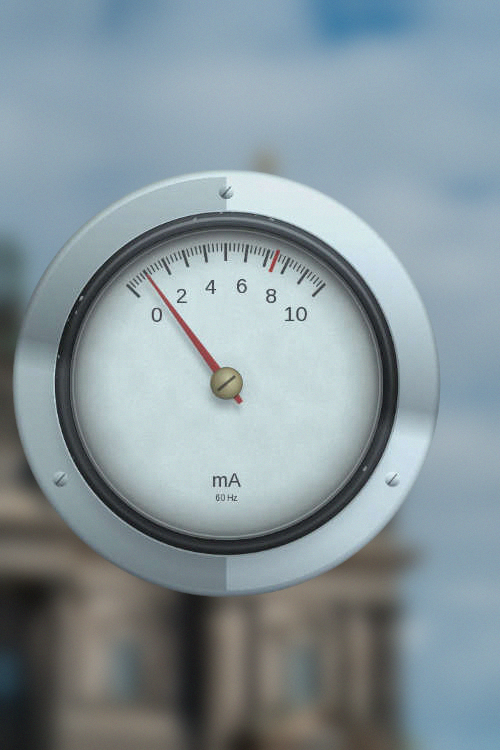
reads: value=1 unit=mA
